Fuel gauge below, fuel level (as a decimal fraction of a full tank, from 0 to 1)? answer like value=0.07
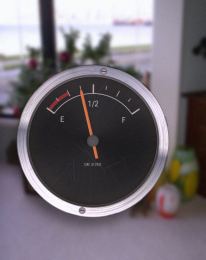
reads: value=0.375
